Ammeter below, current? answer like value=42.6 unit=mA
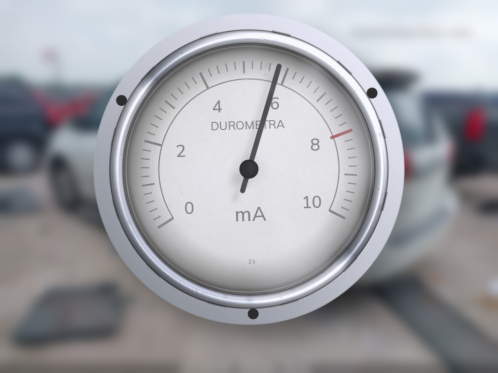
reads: value=5.8 unit=mA
